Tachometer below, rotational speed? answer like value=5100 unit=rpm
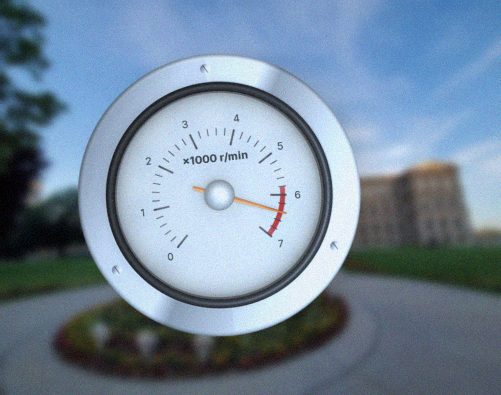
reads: value=6400 unit=rpm
